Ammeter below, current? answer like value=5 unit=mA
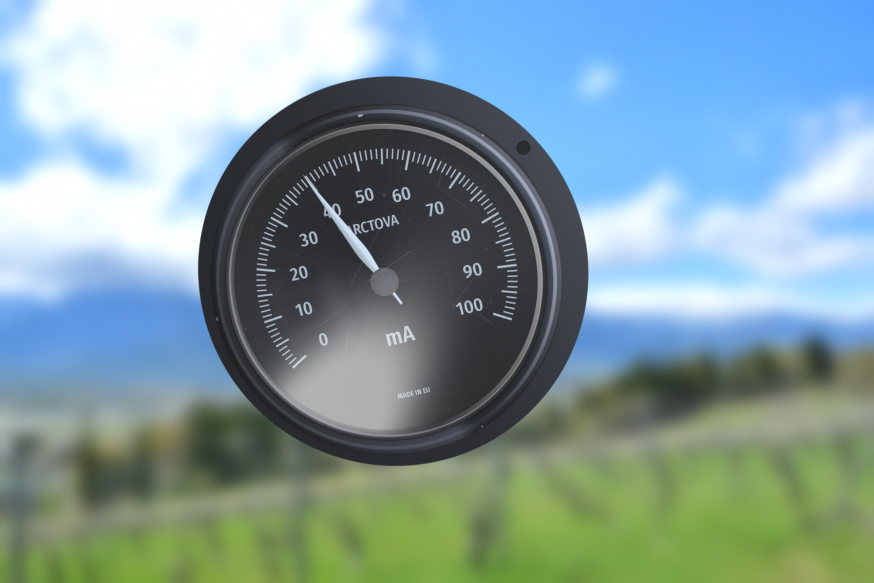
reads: value=40 unit=mA
